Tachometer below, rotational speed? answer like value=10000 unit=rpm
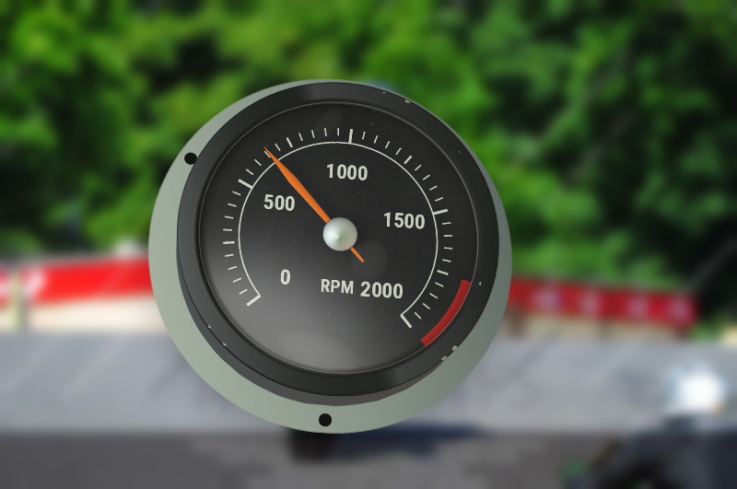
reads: value=650 unit=rpm
